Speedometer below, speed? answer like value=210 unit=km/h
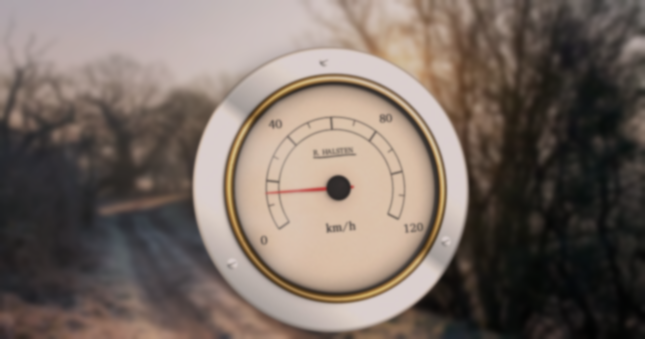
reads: value=15 unit=km/h
